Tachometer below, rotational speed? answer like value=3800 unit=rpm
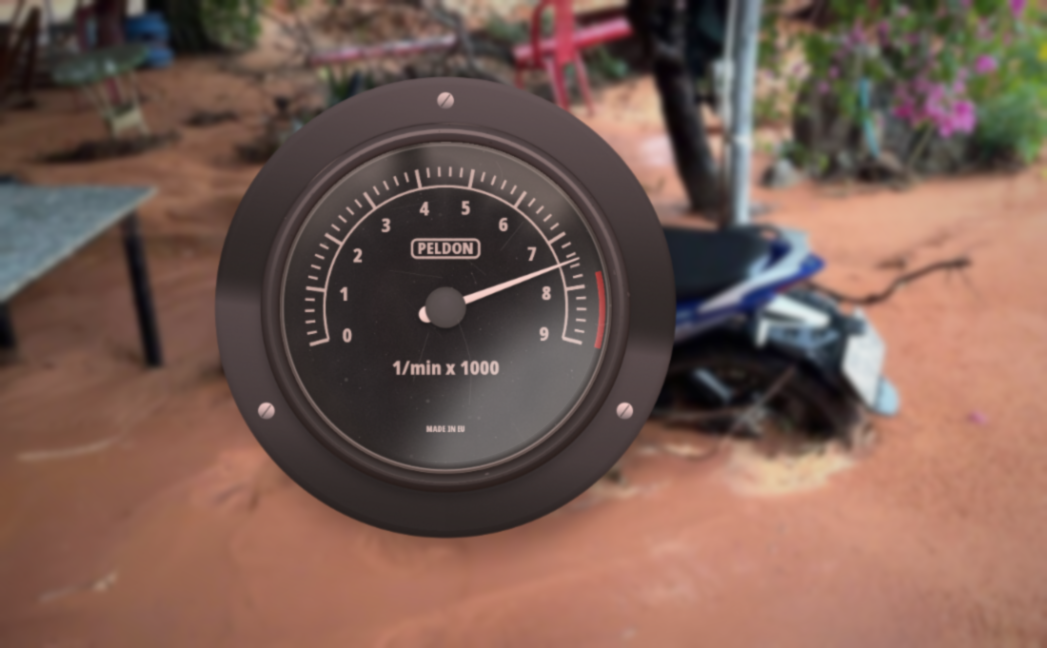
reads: value=7500 unit=rpm
